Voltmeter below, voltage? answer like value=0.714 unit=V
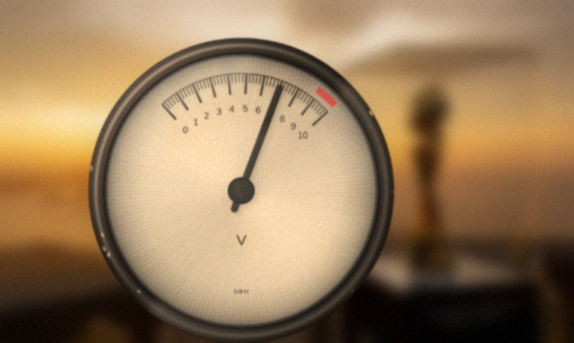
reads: value=7 unit=V
